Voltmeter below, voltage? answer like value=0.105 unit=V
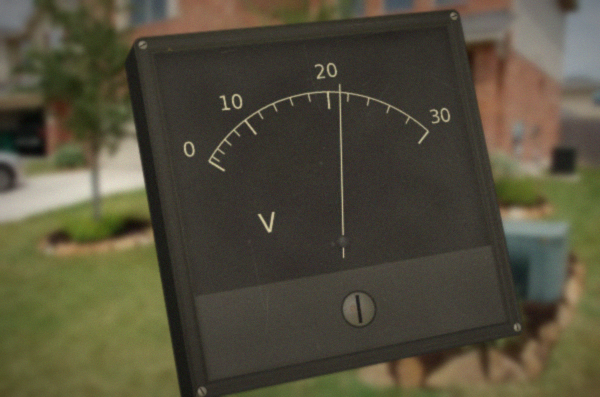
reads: value=21 unit=V
